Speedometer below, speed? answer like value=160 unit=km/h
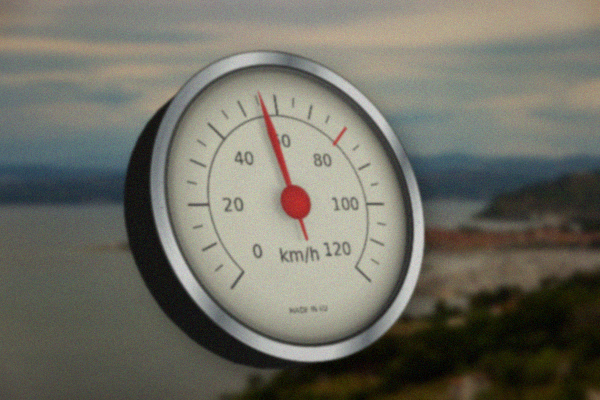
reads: value=55 unit=km/h
